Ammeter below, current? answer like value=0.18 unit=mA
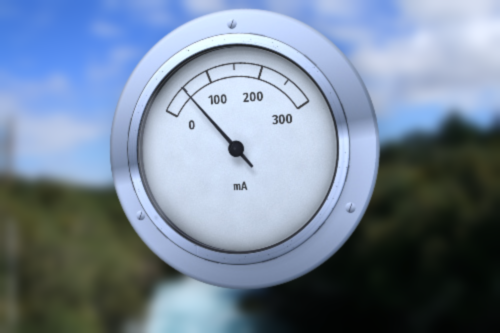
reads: value=50 unit=mA
